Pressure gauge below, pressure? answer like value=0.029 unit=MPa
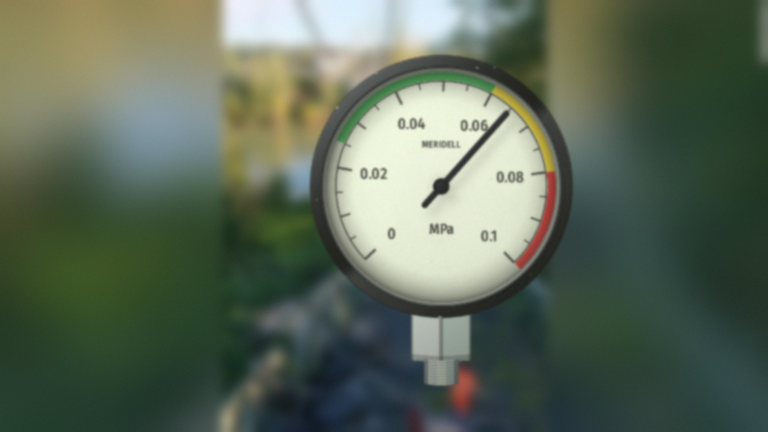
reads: value=0.065 unit=MPa
